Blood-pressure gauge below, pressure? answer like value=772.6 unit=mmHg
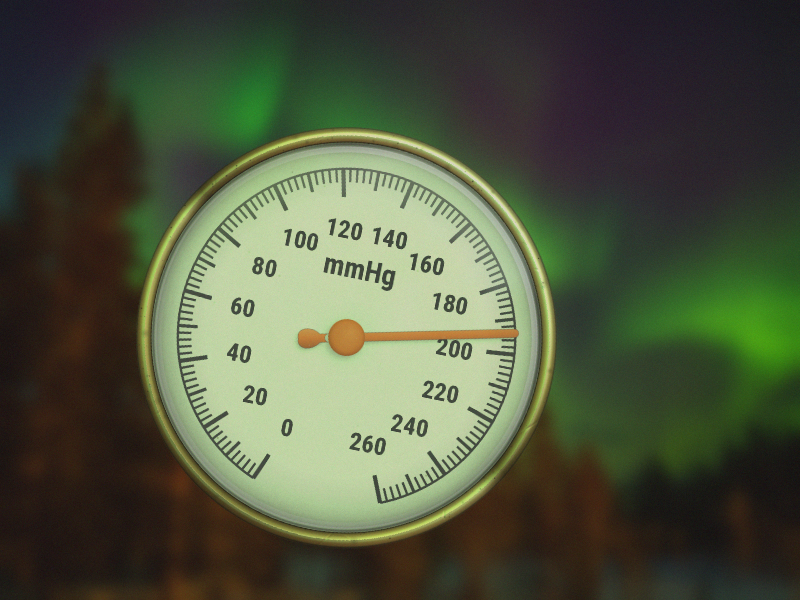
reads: value=194 unit=mmHg
